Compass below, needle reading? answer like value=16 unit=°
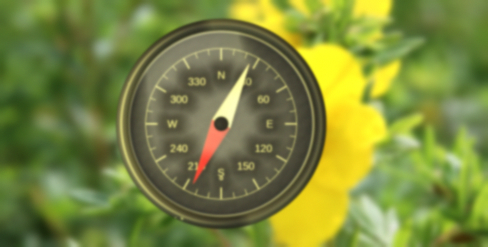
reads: value=205 unit=°
